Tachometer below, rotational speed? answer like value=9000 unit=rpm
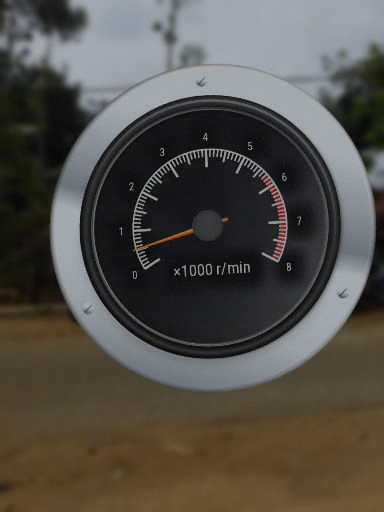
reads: value=500 unit=rpm
